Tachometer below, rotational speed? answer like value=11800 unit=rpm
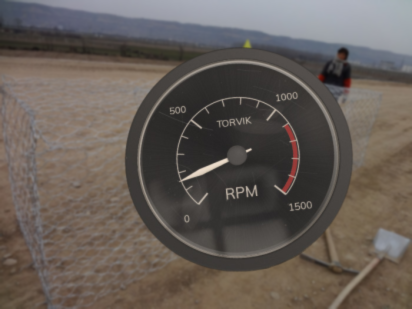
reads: value=150 unit=rpm
